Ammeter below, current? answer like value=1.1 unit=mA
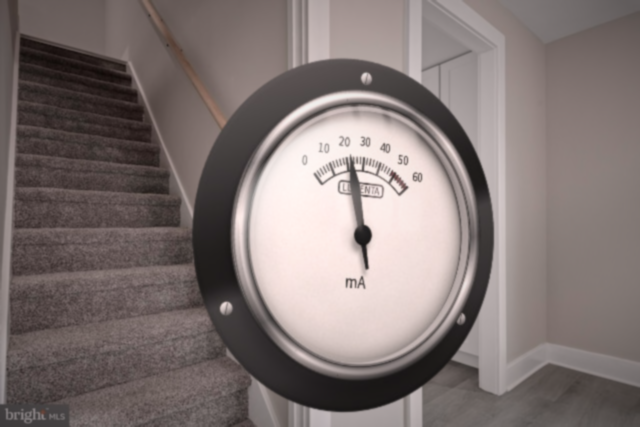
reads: value=20 unit=mA
